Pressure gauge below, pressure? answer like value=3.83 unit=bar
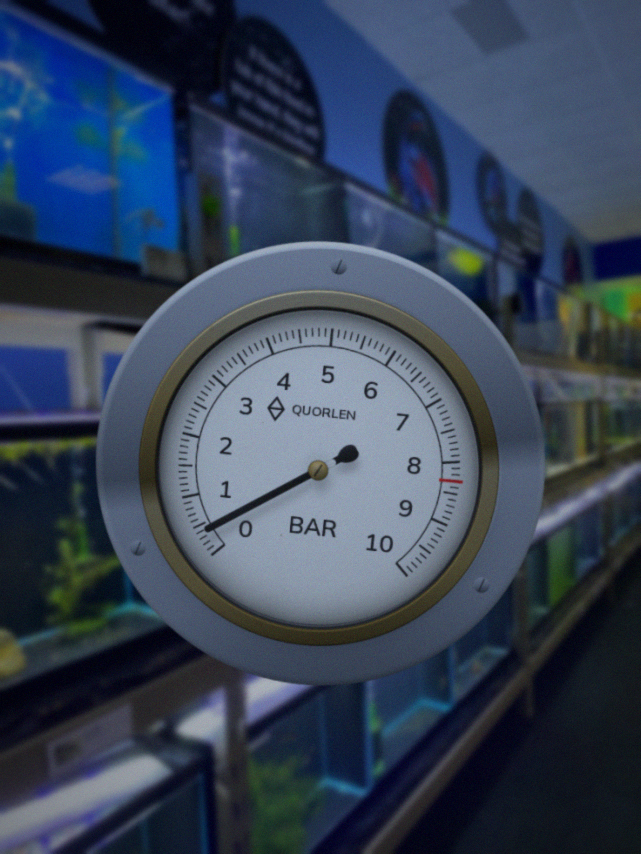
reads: value=0.4 unit=bar
